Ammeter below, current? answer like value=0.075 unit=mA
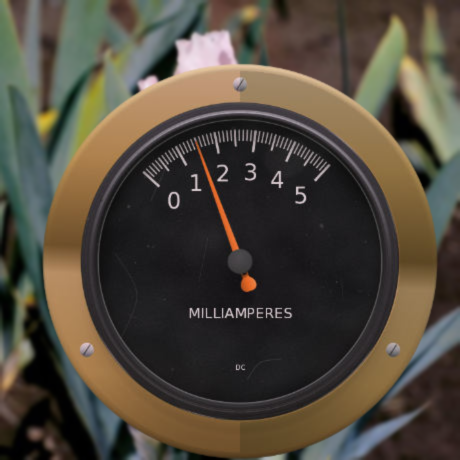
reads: value=1.5 unit=mA
